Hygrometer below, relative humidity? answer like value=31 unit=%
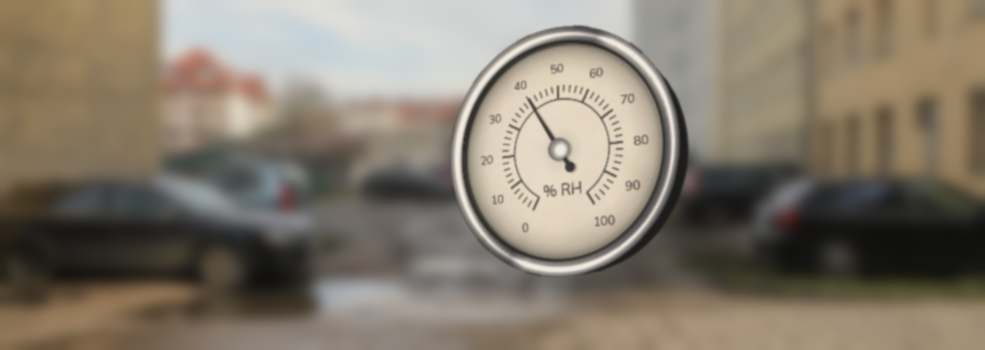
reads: value=40 unit=%
